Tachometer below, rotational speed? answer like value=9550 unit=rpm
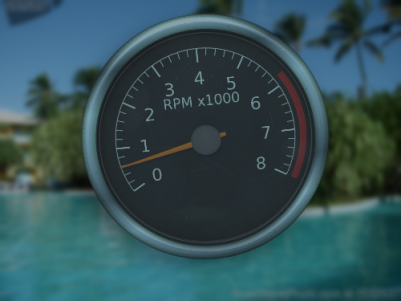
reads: value=600 unit=rpm
